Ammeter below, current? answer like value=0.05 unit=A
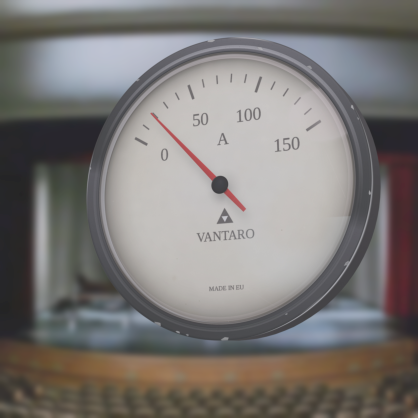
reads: value=20 unit=A
